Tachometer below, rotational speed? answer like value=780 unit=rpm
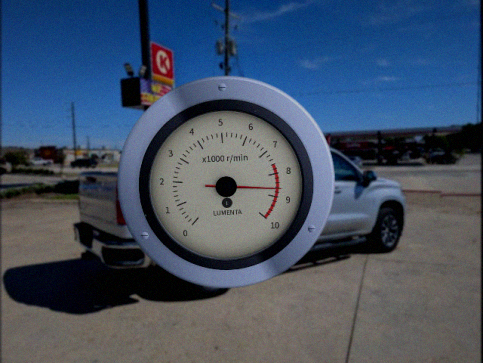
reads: value=8600 unit=rpm
